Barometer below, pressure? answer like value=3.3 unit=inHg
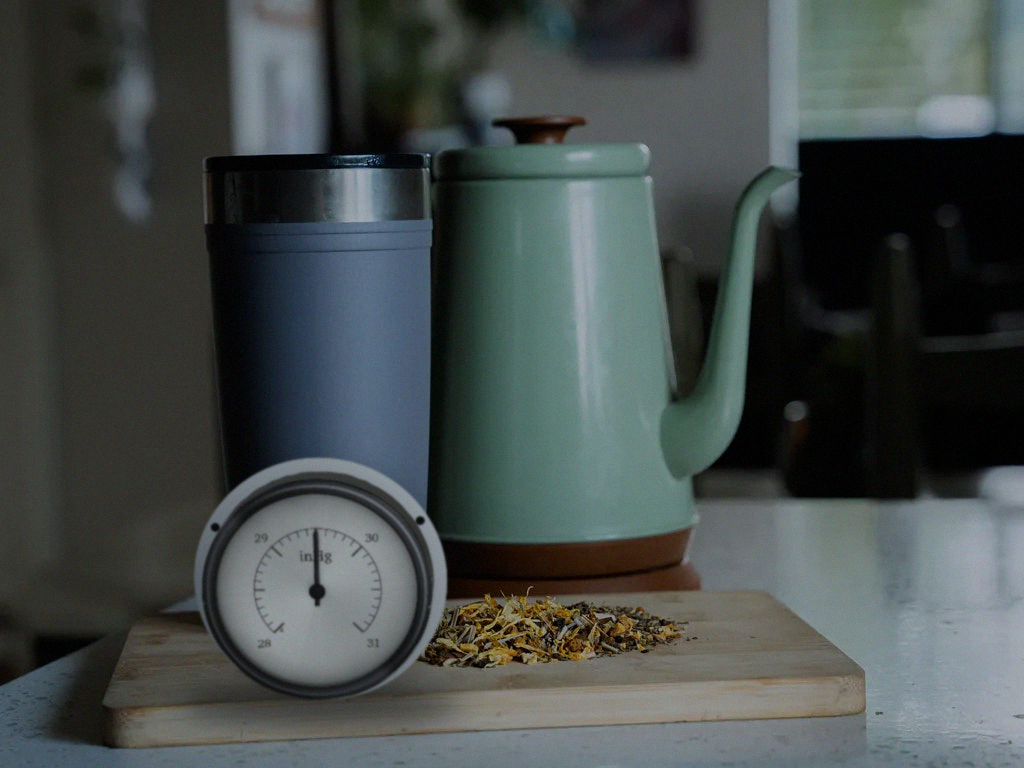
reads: value=29.5 unit=inHg
